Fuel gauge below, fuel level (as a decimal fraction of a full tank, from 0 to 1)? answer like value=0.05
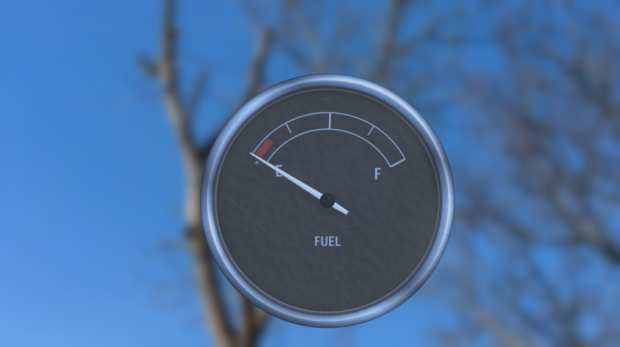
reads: value=0
